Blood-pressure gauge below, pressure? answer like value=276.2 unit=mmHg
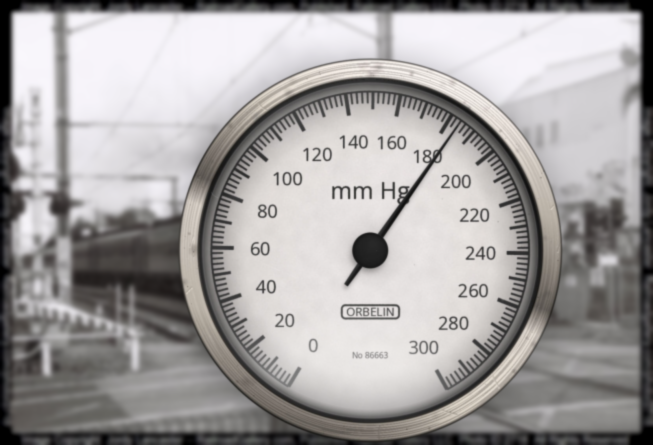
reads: value=184 unit=mmHg
